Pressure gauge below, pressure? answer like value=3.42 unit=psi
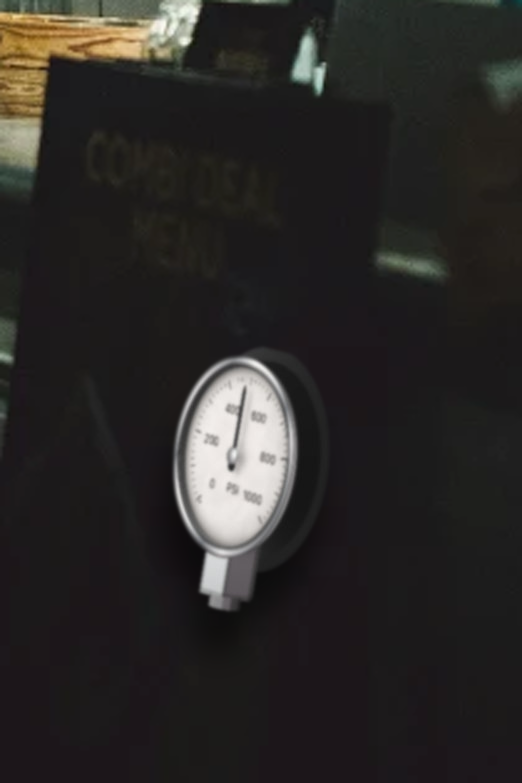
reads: value=500 unit=psi
